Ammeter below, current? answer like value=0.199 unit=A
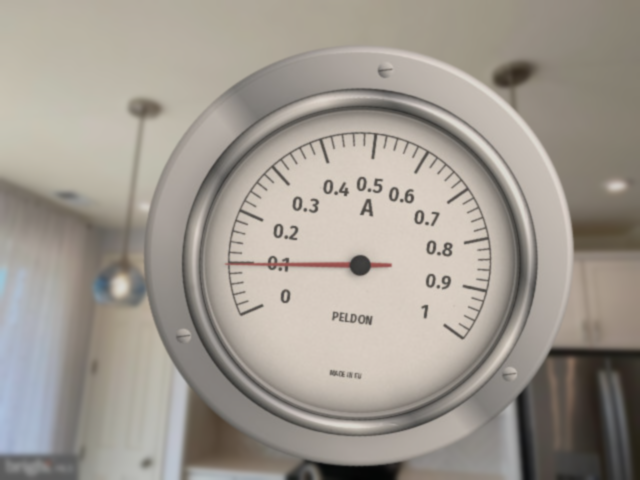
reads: value=0.1 unit=A
